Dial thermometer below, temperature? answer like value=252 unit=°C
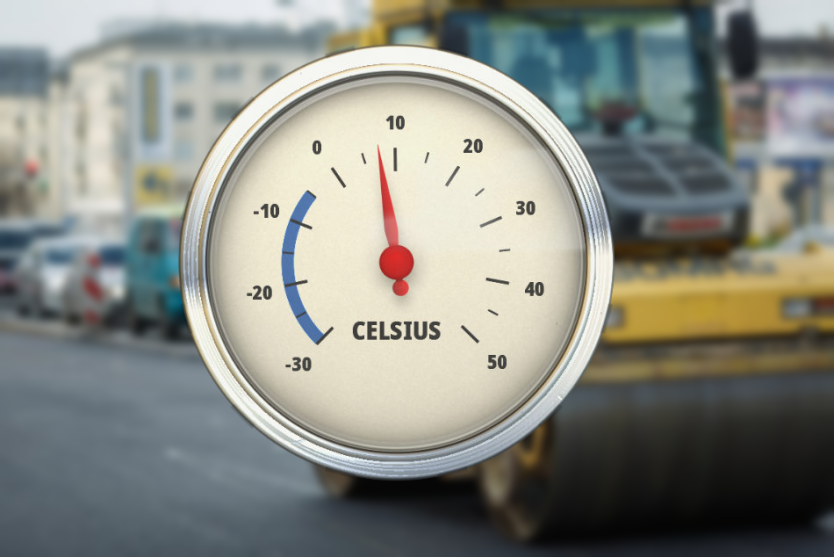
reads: value=7.5 unit=°C
